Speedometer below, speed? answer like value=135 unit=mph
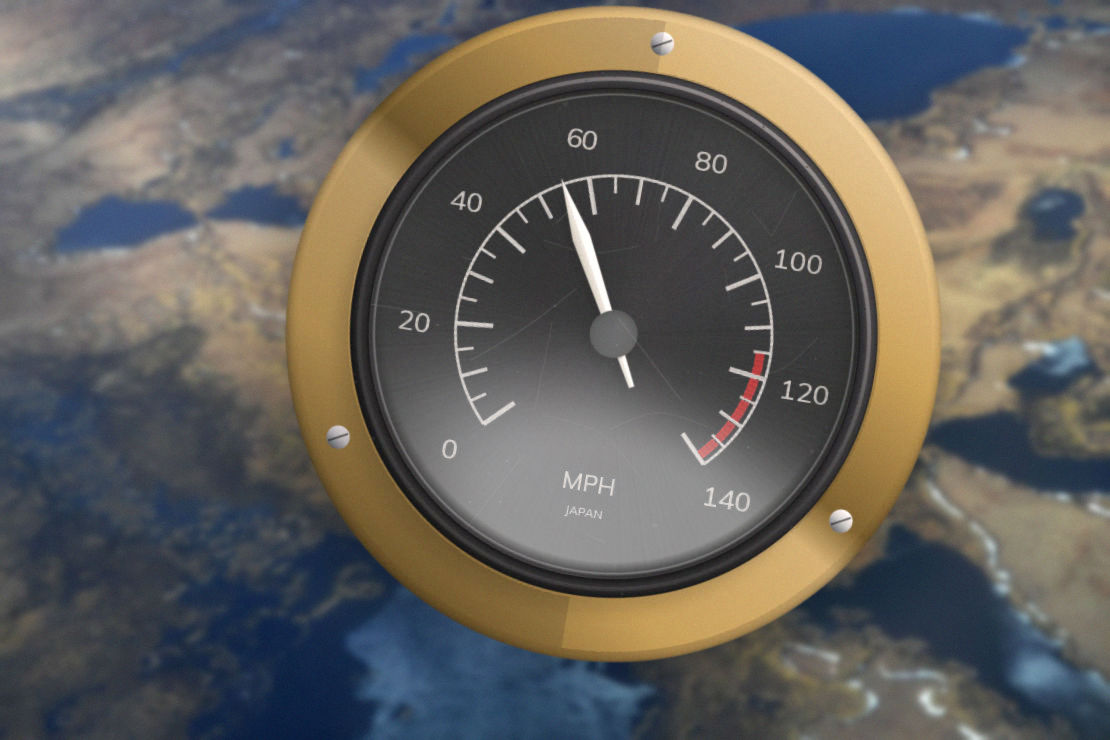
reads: value=55 unit=mph
